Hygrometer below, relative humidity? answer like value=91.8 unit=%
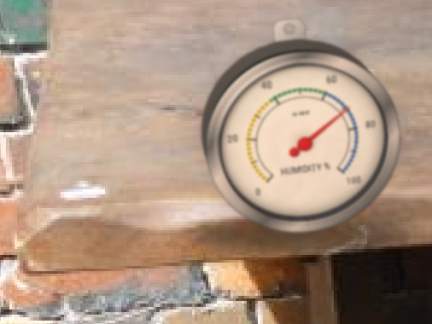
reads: value=70 unit=%
